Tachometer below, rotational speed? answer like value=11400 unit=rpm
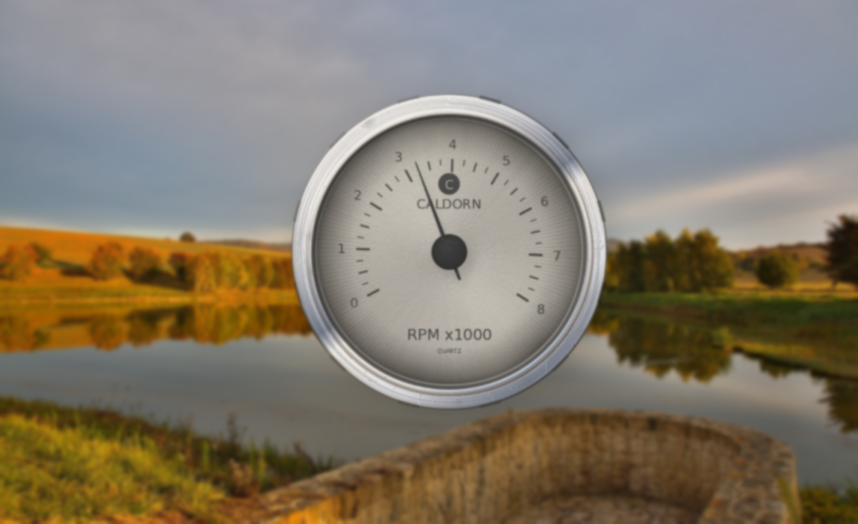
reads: value=3250 unit=rpm
